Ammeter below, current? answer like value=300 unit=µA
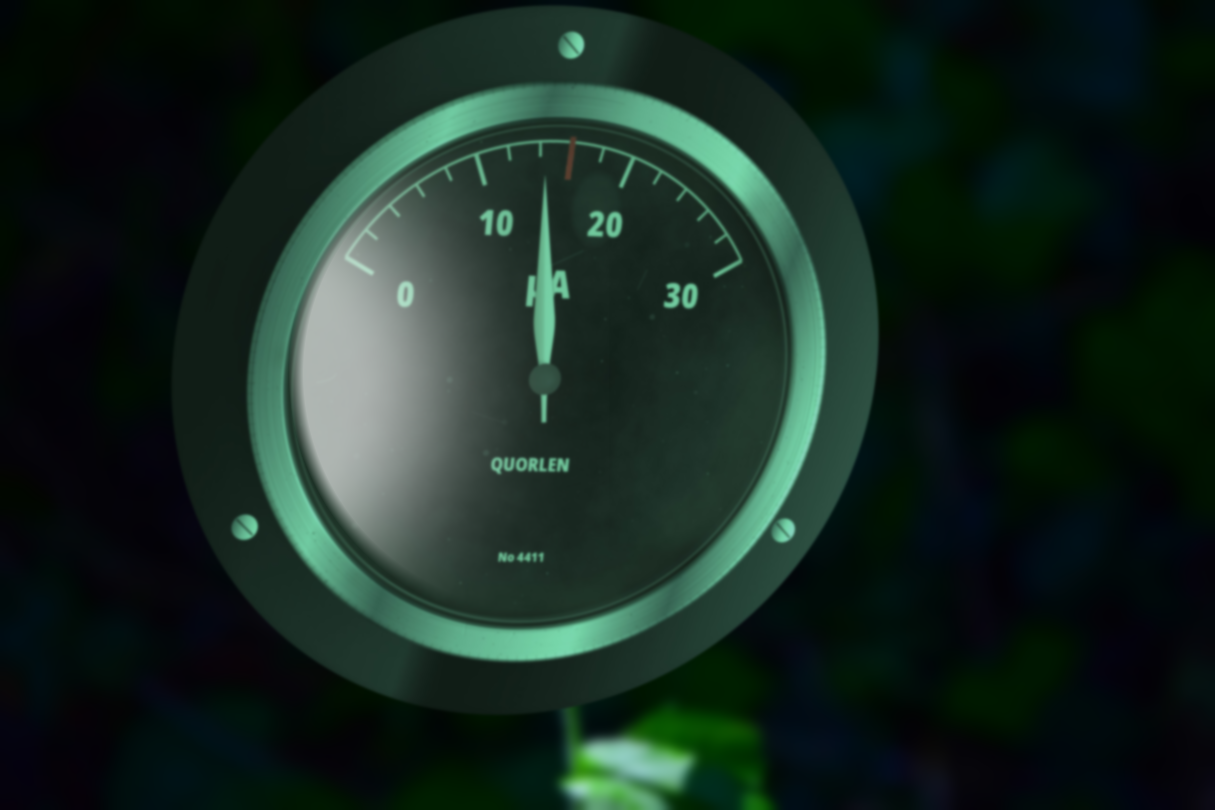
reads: value=14 unit=µA
